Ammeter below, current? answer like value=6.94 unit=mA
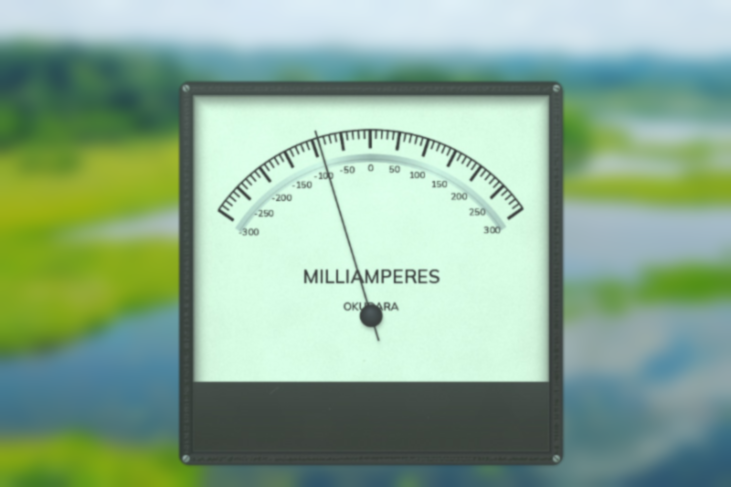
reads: value=-90 unit=mA
